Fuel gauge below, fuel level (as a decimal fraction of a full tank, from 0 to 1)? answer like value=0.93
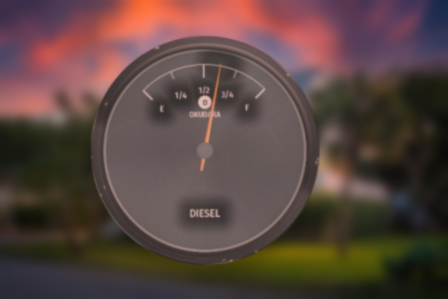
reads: value=0.625
